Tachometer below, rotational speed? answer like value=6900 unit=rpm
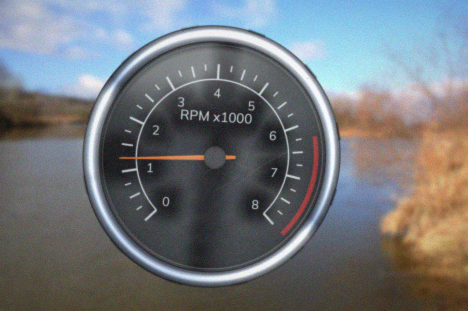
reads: value=1250 unit=rpm
